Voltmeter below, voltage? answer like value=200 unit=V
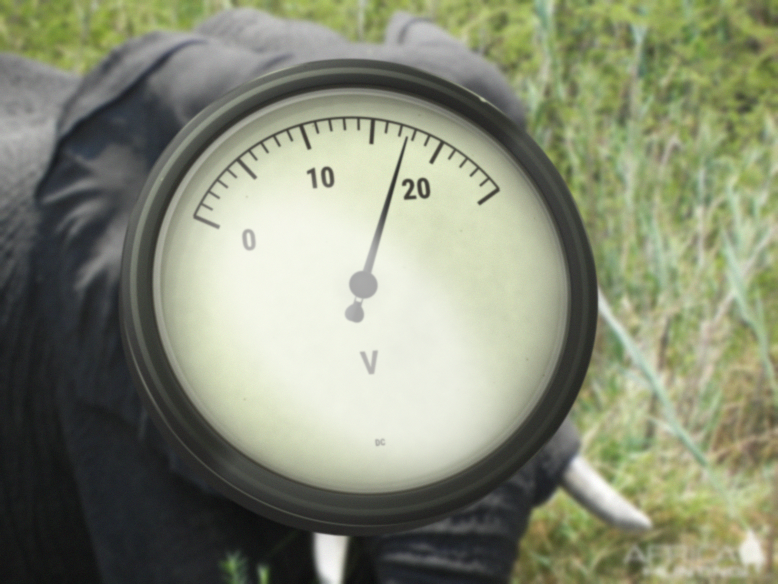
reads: value=17.5 unit=V
